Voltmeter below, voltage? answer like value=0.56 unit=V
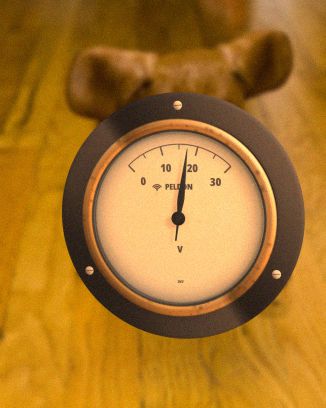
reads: value=17.5 unit=V
